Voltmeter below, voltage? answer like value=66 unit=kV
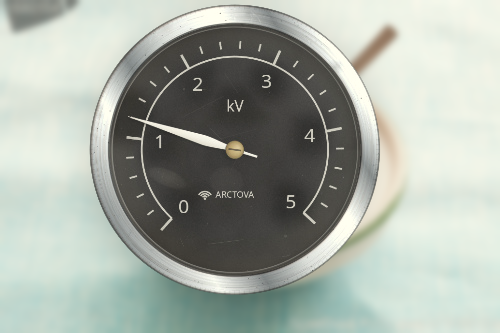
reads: value=1.2 unit=kV
